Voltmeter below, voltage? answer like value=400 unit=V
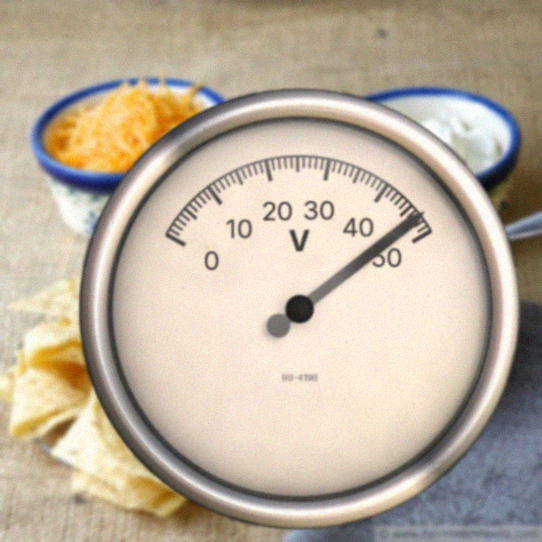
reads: value=47 unit=V
